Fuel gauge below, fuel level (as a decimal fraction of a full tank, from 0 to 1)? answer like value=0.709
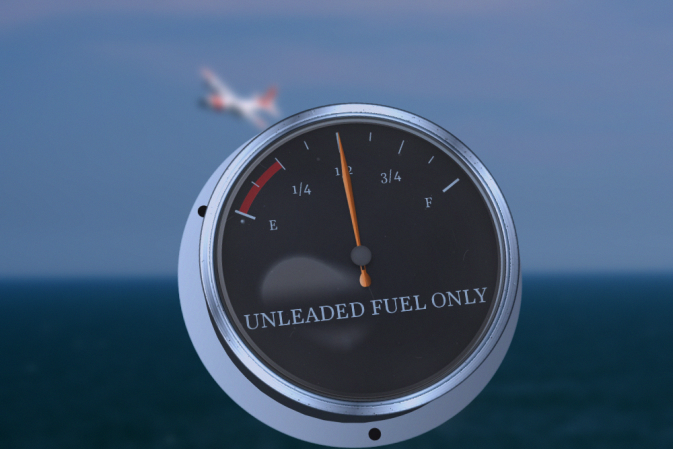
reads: value=0.5
